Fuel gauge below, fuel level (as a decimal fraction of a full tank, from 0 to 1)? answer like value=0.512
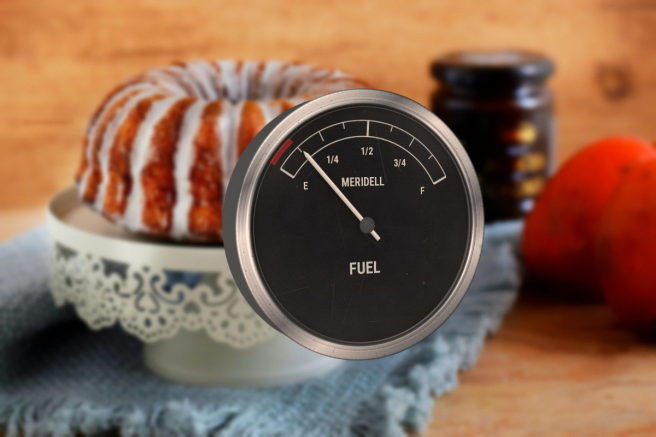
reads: value=0.125
